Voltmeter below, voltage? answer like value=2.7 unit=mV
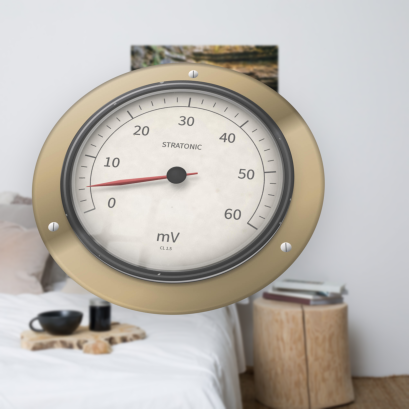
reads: value=4 unit=mV
